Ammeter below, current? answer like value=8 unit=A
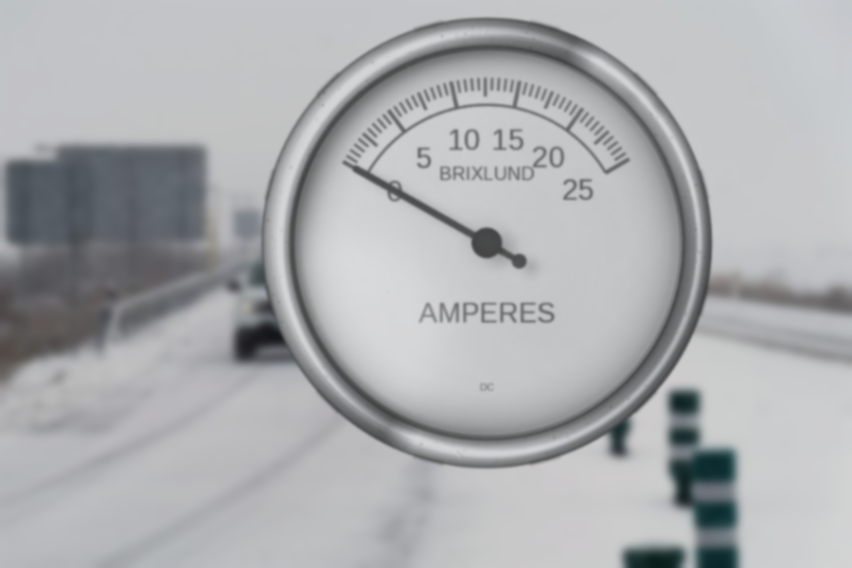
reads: value=0 unit=A
